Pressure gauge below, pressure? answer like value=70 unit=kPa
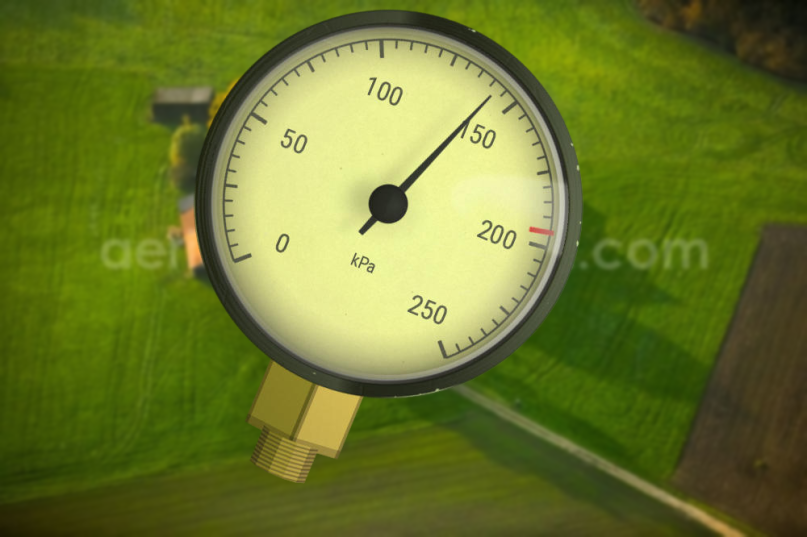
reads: value=142.5 unit=kPa
